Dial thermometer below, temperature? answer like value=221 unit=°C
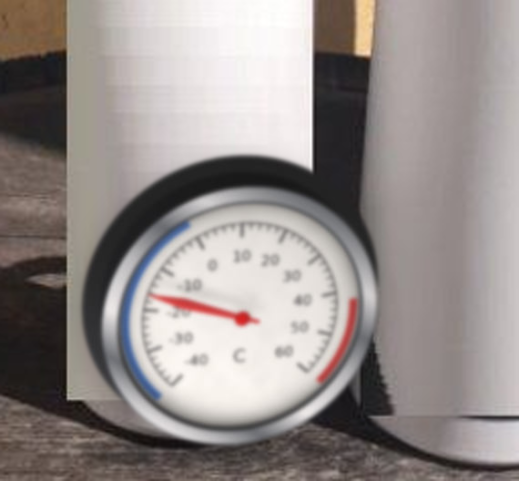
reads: value=-16 unit=°C
